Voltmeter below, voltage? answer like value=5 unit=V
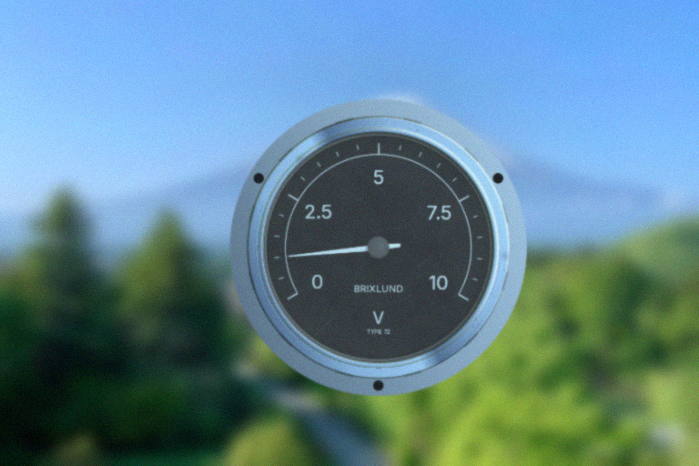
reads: value=1 unit=V
